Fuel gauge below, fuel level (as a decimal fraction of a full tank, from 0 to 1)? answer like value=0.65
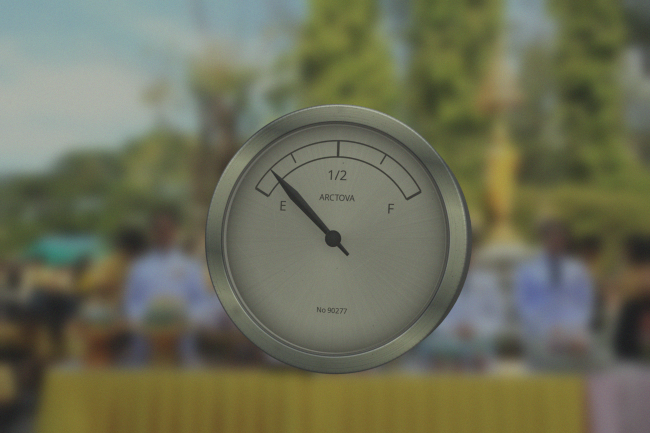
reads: value=0.125
